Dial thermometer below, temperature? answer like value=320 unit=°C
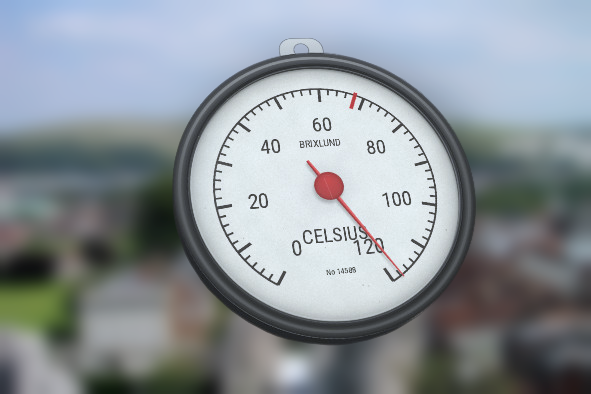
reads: value=118 unit=°C
